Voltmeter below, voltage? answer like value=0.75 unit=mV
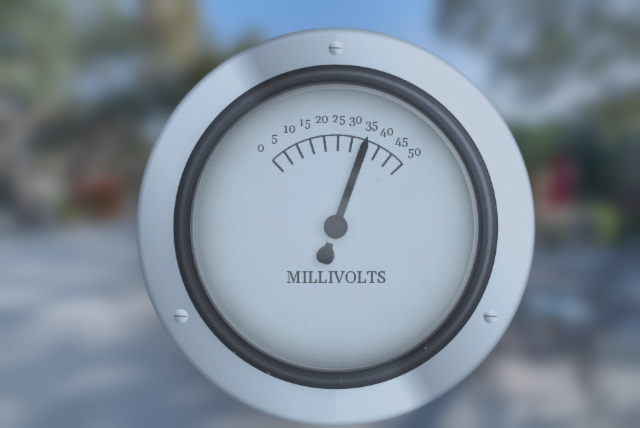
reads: value=35 unit=mV
